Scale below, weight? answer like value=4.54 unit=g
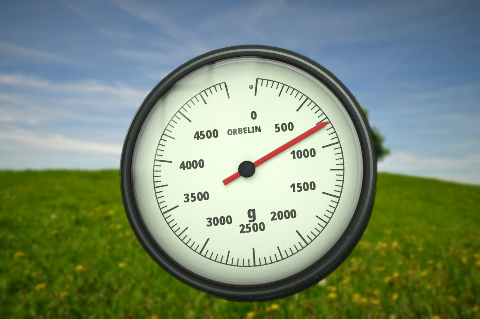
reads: value=800 unit=g
